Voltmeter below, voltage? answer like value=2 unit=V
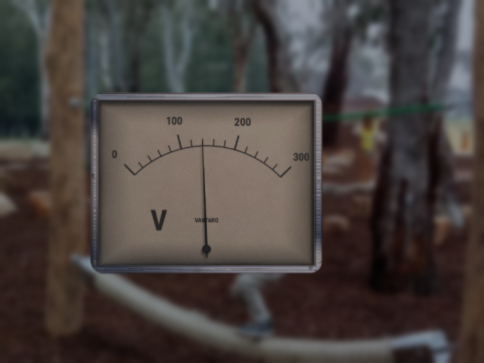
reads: value=140 unit=V
